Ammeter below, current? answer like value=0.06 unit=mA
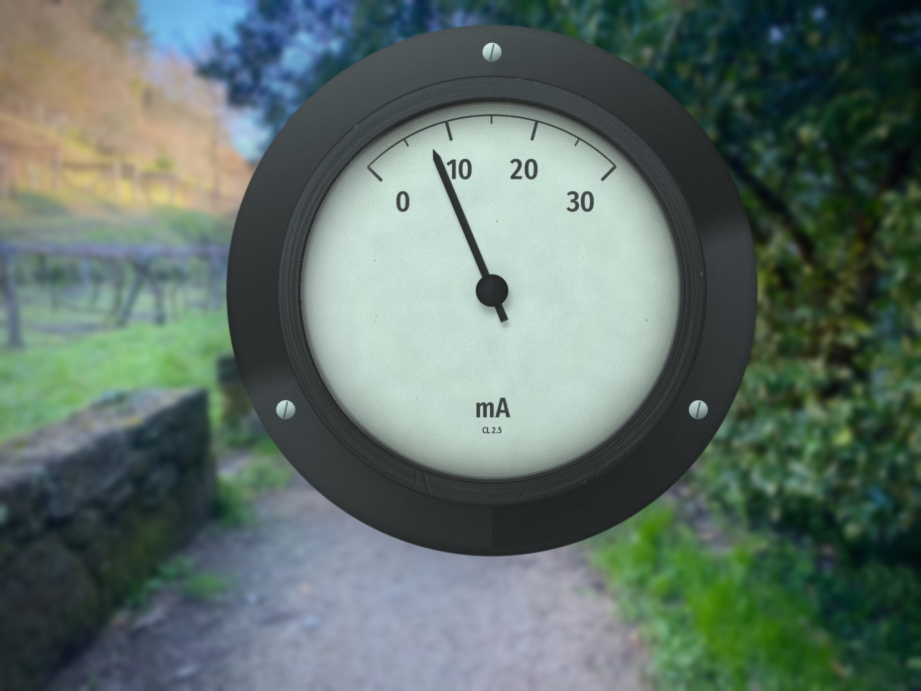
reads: value=7.5 unit=mA
